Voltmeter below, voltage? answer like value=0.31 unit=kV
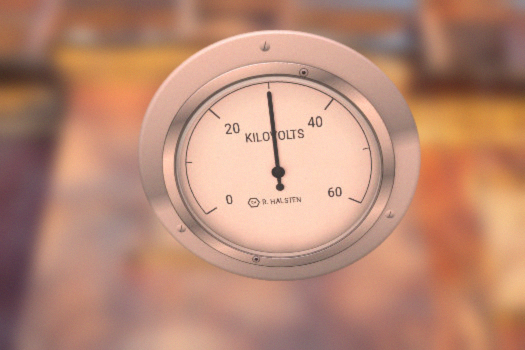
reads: value=30 unit=kV
